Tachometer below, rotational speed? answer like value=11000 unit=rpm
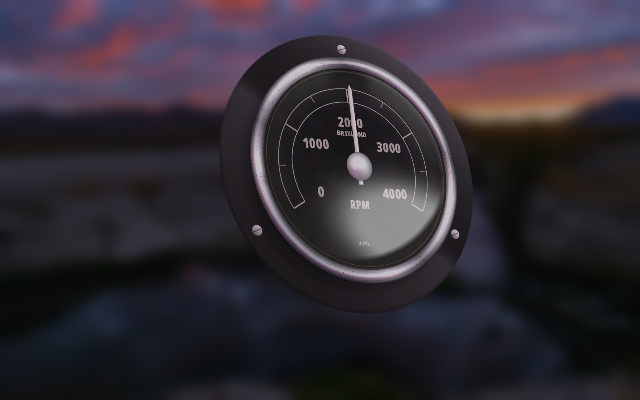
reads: value=2000 unit=rpm
